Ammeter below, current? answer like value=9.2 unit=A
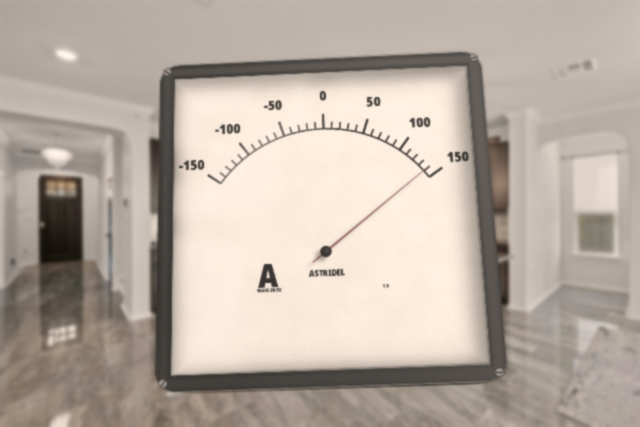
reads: value=140 unit=A
